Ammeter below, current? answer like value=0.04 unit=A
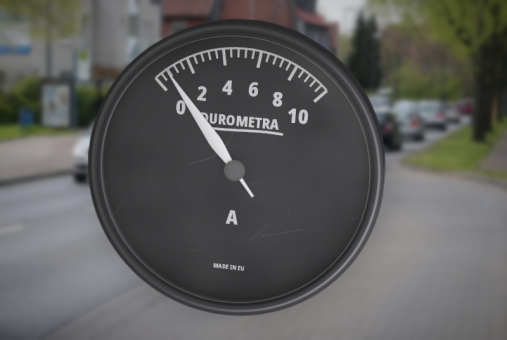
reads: value=0.8 unit=A
